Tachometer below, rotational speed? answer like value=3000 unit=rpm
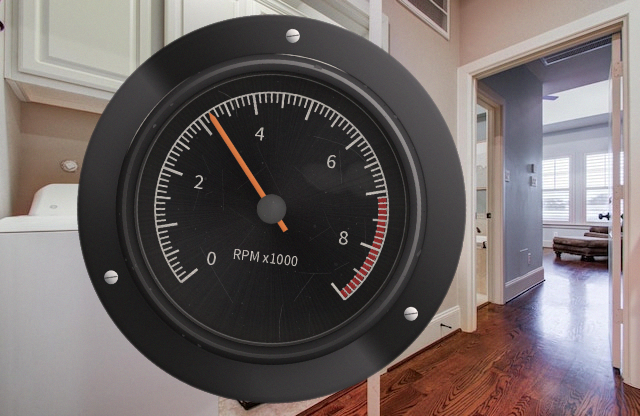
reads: value=3200 unit=rpm
